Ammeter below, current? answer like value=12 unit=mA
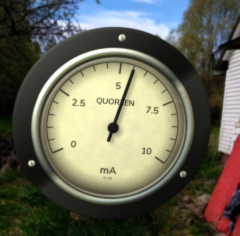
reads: value=5.5 unit=mA
